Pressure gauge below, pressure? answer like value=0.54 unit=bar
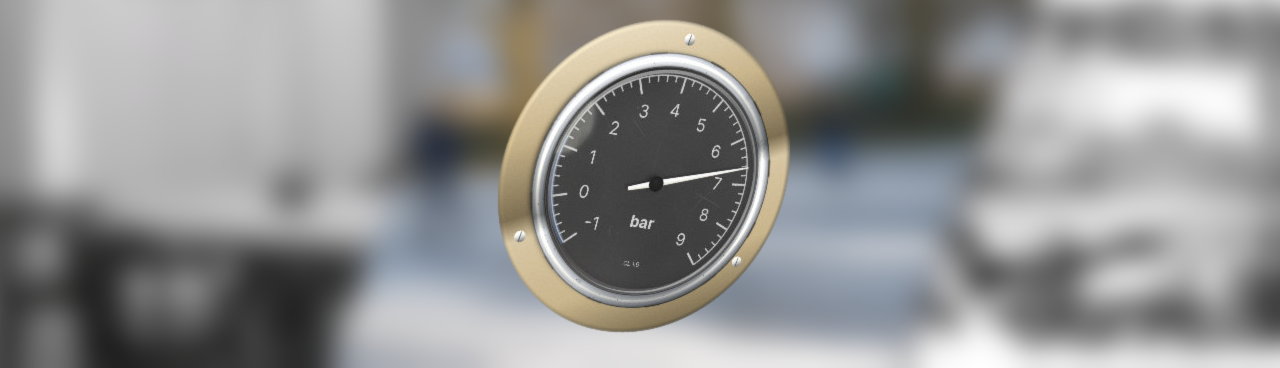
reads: value=6.6 unit=bar
